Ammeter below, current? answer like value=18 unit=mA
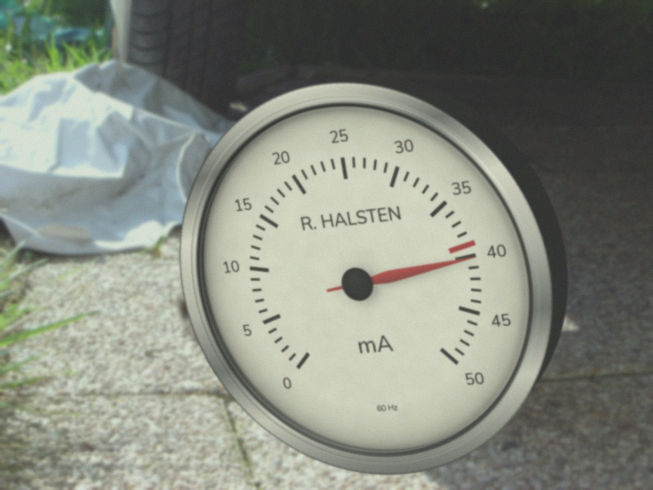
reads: value=40 unit=mA
